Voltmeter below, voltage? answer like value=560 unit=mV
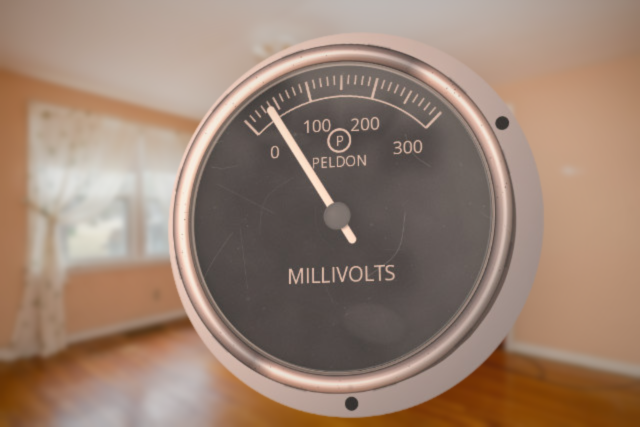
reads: value=40 unit=mV
